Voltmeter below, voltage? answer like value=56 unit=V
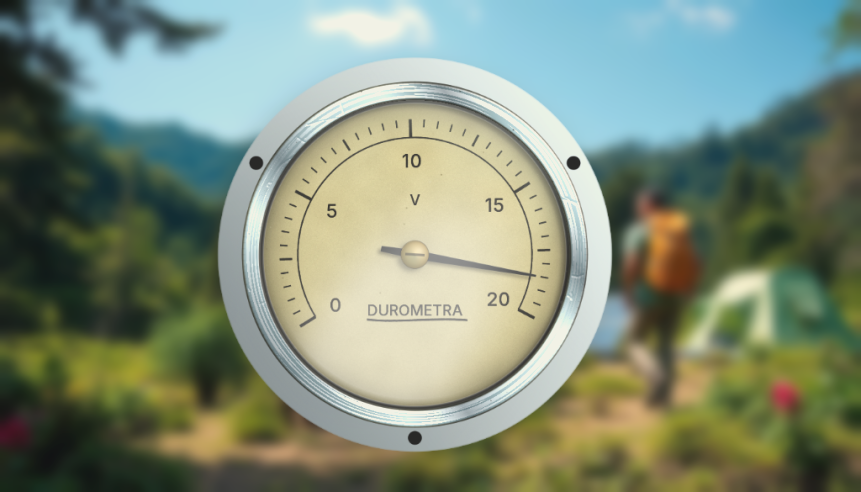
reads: value=18.5 unit=V
